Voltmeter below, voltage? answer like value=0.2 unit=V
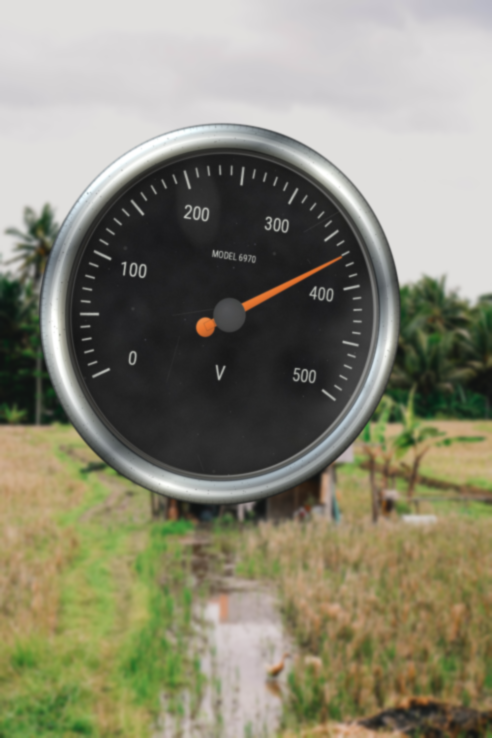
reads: value=370 unit=V
